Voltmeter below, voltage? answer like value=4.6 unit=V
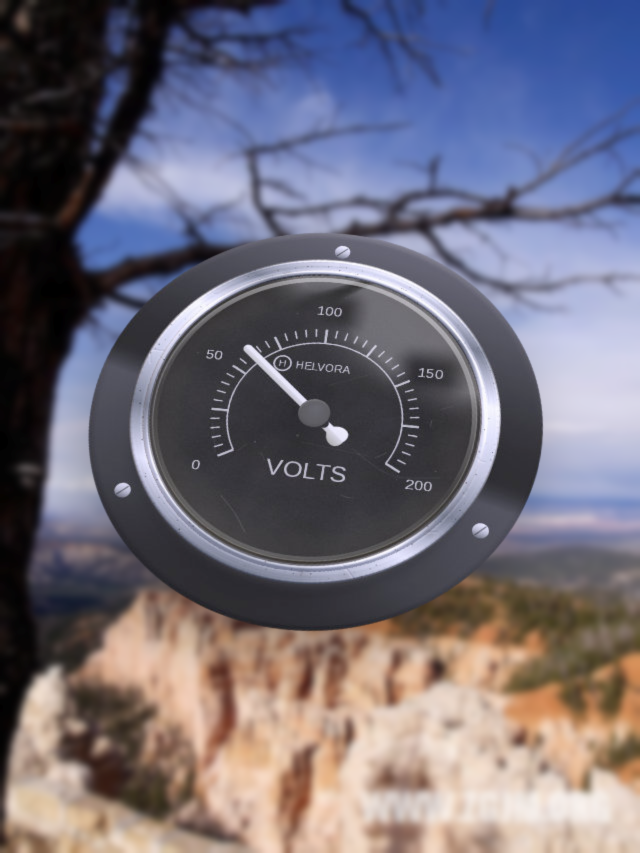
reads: value=60 unit=V
